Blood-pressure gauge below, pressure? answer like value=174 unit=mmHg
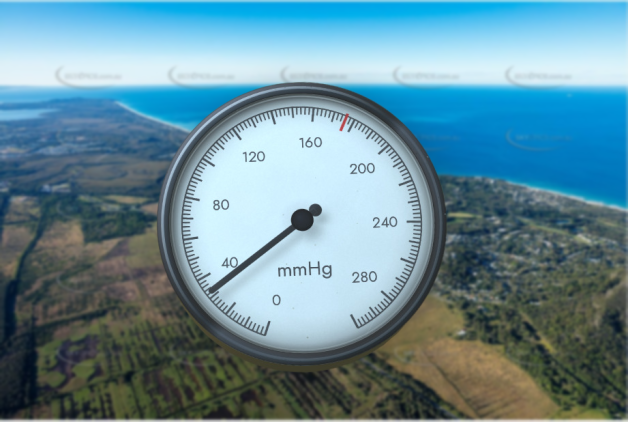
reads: value=32 unit=mmHg
